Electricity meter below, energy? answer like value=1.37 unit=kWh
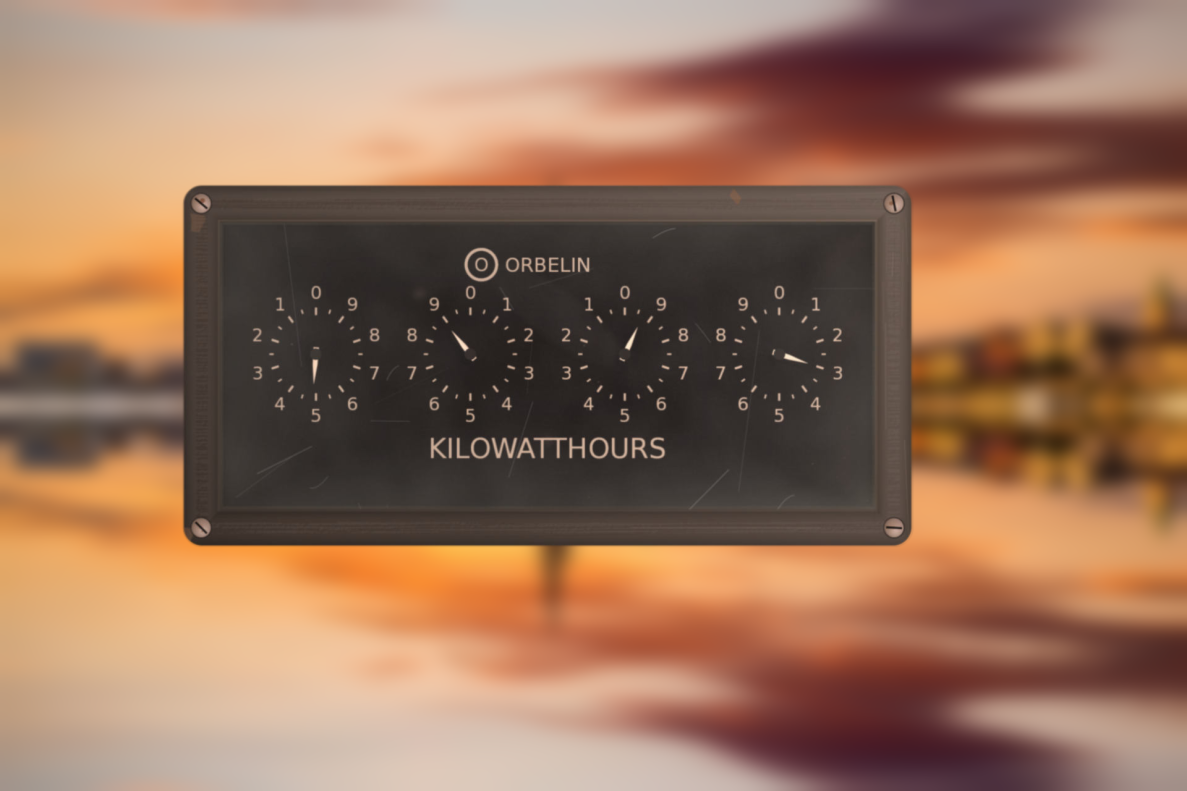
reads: value=4893 unit=kWh
